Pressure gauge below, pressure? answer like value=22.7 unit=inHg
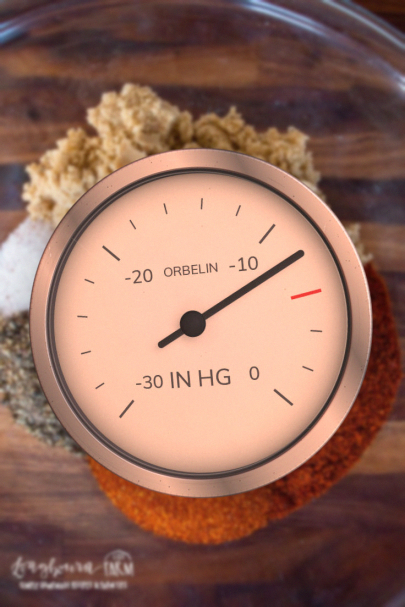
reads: value=-8 unit=inHg
